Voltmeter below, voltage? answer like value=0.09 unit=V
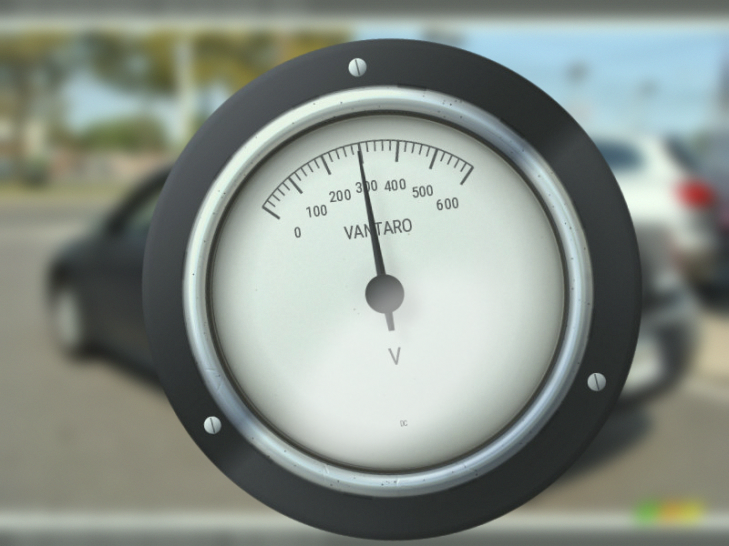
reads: value=300 unit=V
